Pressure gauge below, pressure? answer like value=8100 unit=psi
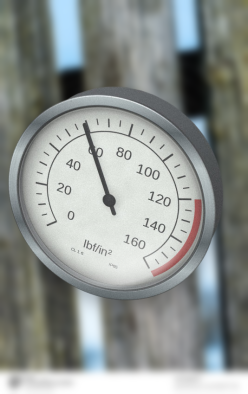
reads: value=60 unit=psi
